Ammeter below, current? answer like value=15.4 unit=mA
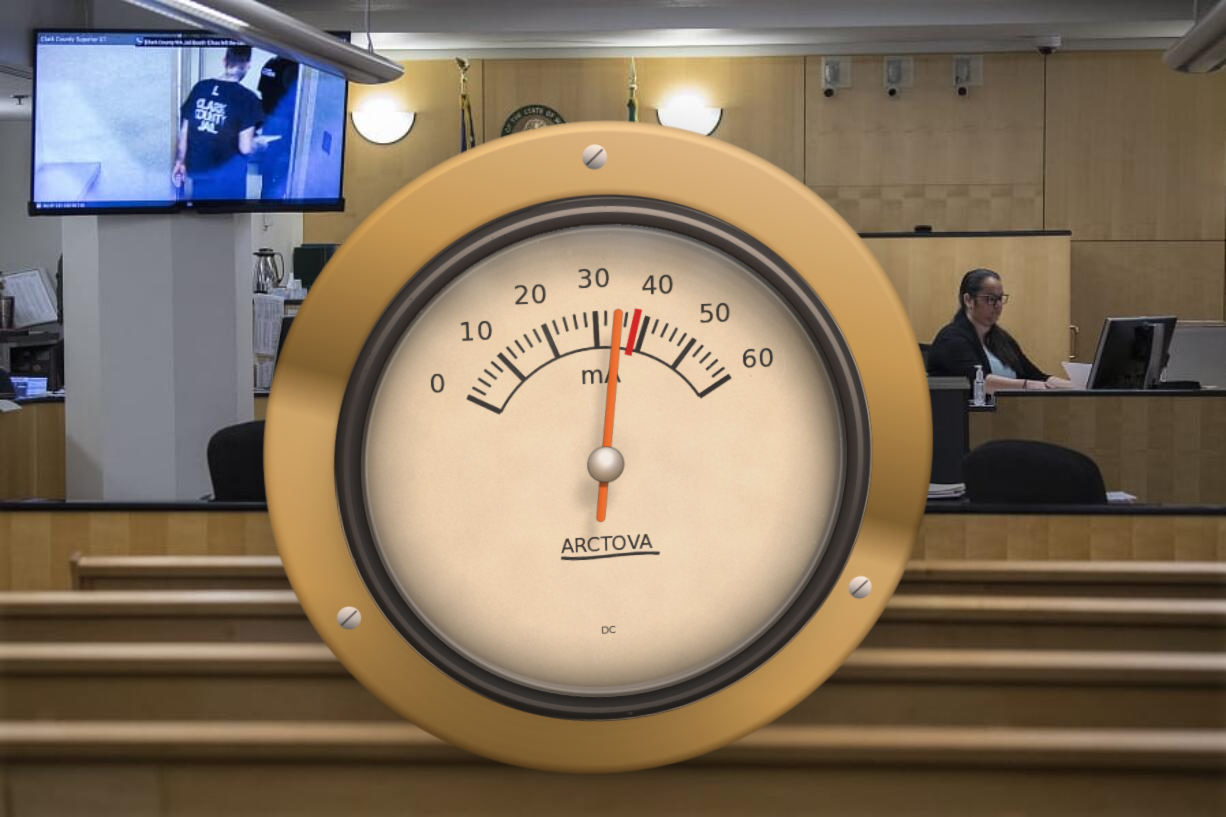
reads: value=34 unit=mA
